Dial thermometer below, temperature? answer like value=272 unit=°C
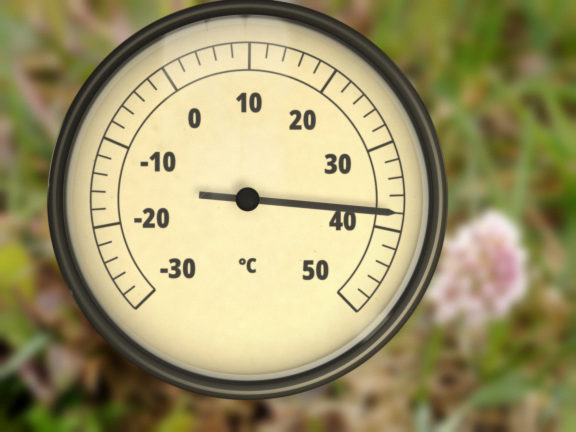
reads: value=38 unit=°C
